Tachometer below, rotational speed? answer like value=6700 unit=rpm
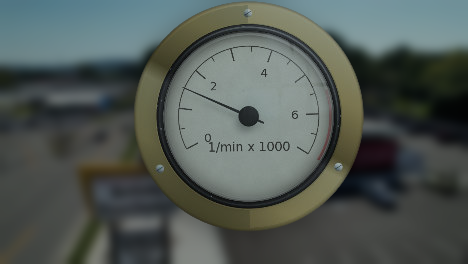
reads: value=1500 unit=rpm
